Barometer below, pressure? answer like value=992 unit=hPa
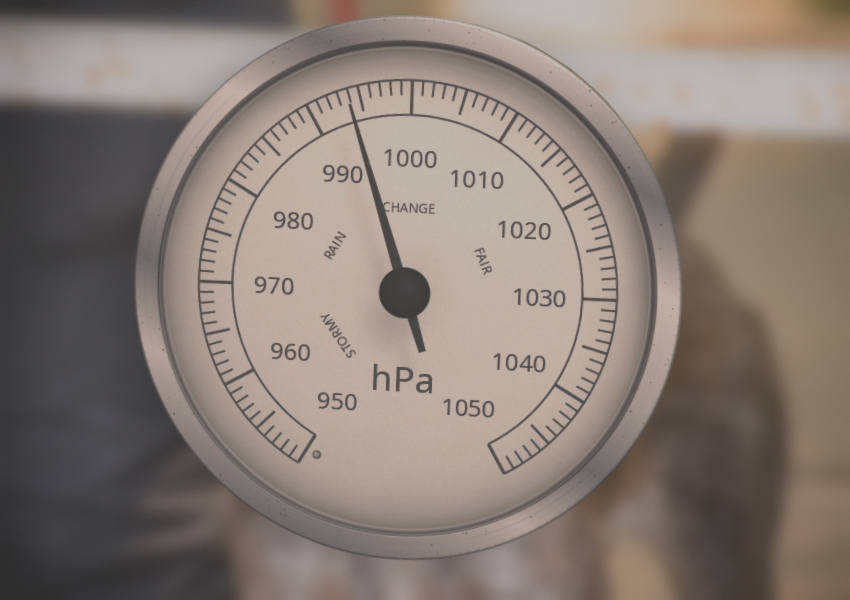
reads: value=994 unit=hPa
